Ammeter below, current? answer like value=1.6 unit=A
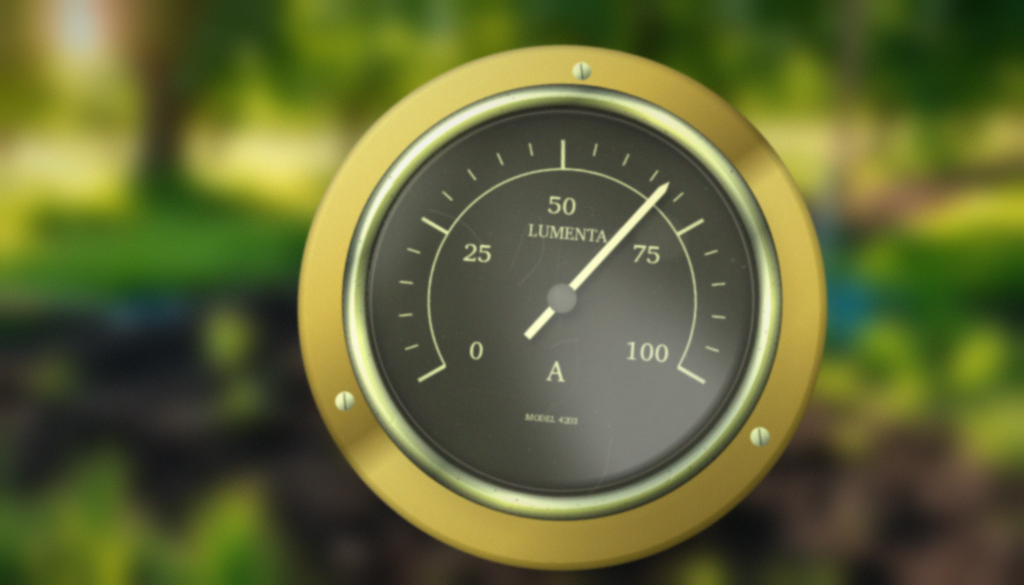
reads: value=67.5 unit=A
